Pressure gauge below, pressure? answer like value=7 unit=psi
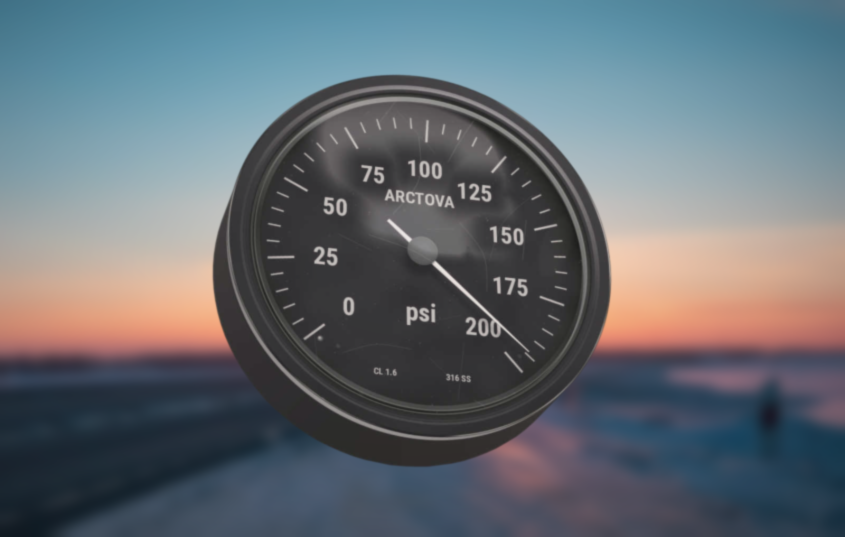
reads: value=195 unit=psi
